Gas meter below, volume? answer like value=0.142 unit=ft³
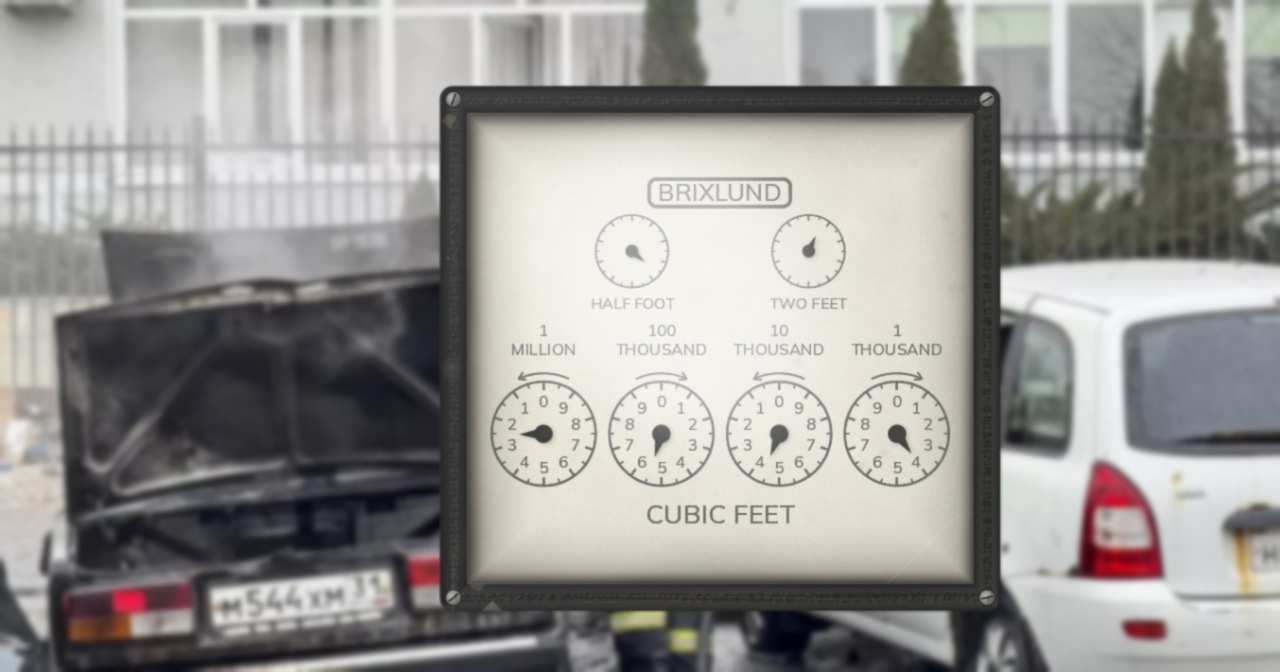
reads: value=254400 unit=ft³
